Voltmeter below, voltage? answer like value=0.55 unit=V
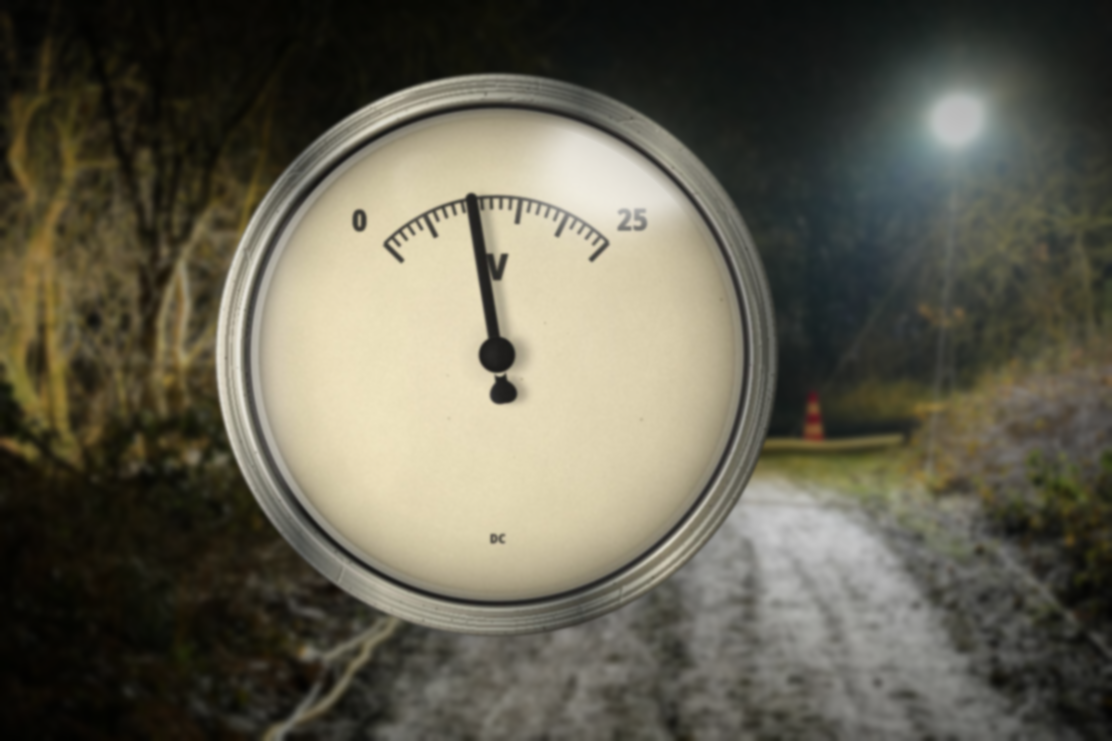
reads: value=10 unit=V
